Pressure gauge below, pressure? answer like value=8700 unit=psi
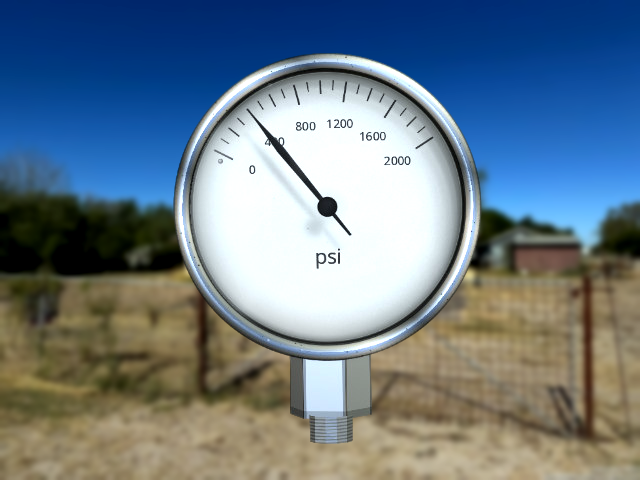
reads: value=400 unit=psi
